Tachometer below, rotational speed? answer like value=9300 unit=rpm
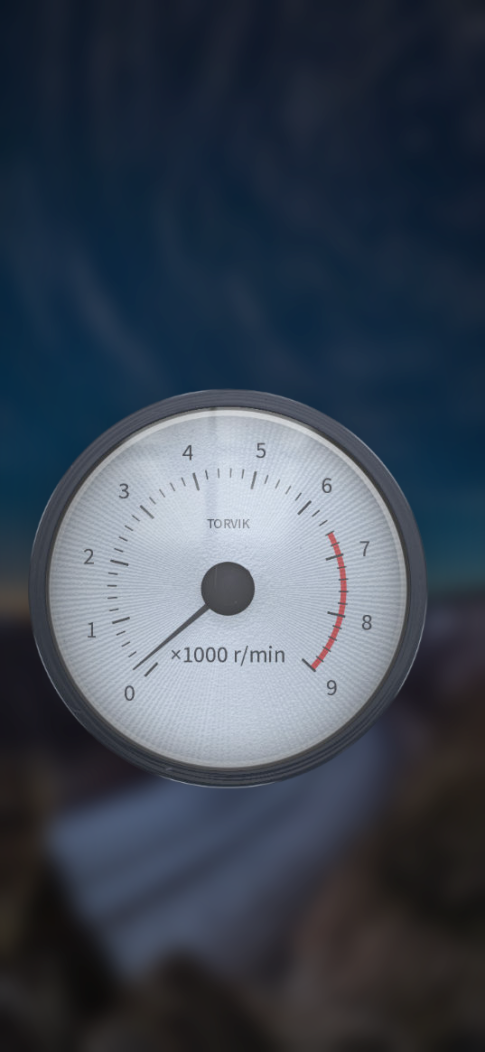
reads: value=200 unit=rpm
